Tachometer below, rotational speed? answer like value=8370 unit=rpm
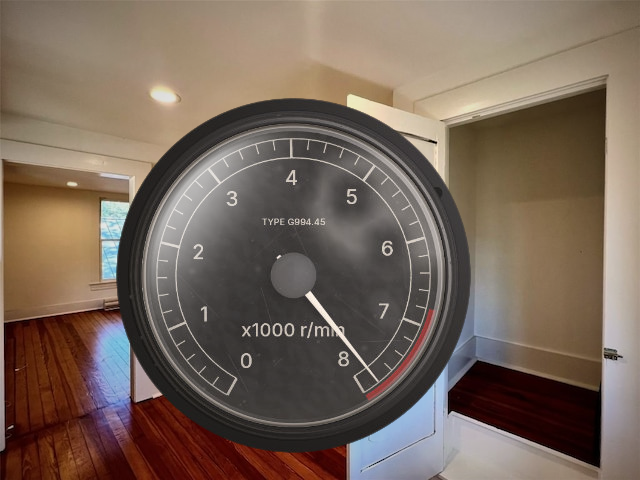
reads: value=7800 unit=rpm
